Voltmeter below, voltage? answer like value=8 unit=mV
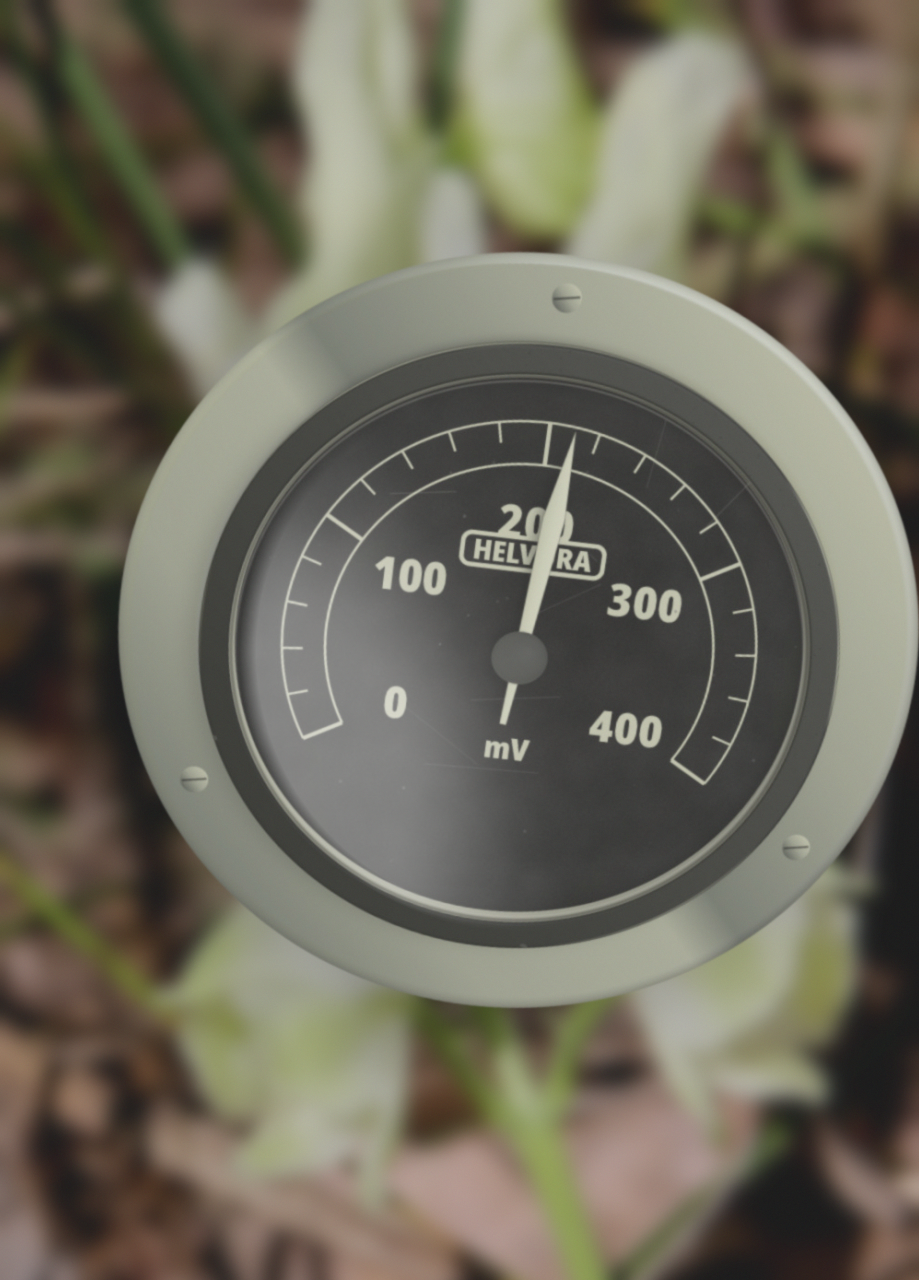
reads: value=210 unit=mV
